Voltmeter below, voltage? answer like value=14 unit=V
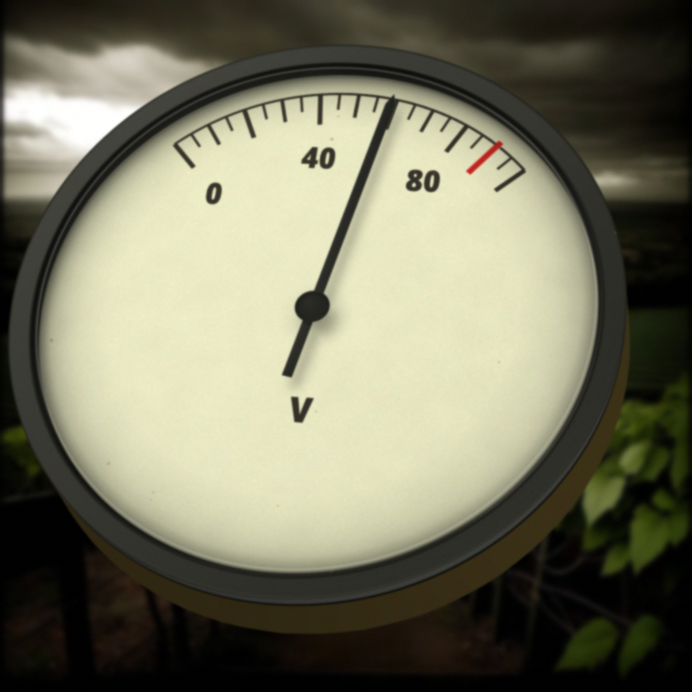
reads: value=60 unit=V
